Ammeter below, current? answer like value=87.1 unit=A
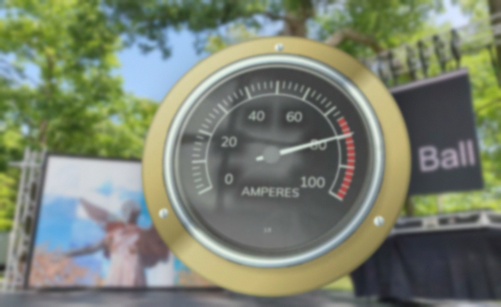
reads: value=80 unit=A
